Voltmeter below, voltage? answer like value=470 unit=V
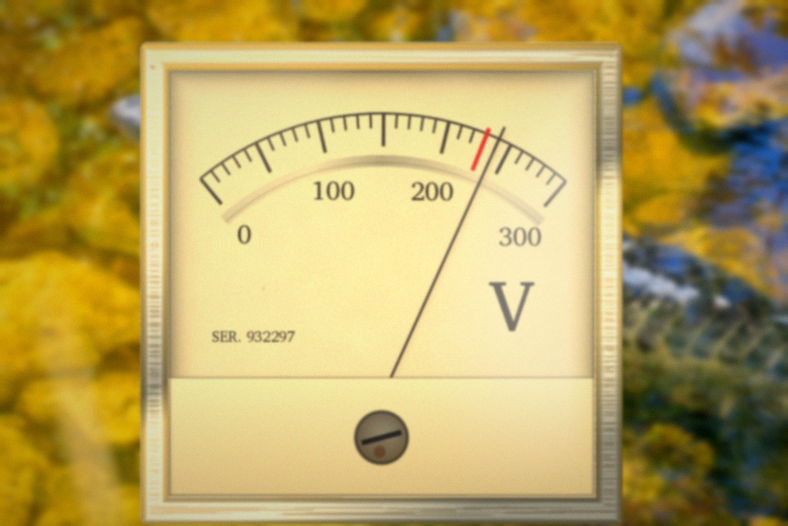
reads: value=240 unit=V
